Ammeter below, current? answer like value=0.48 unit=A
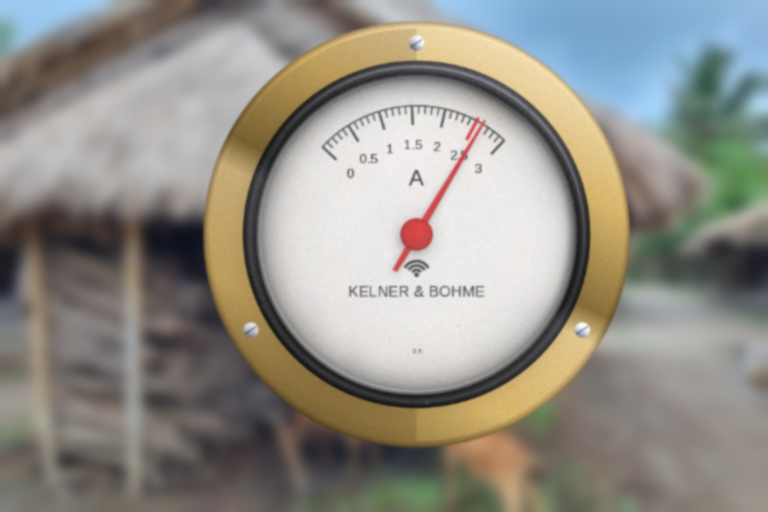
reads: value=2.6 unit=A
